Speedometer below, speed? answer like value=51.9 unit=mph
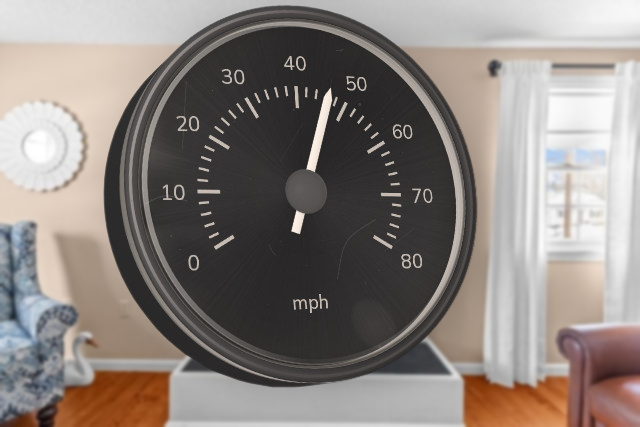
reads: value=46 unit=mph
